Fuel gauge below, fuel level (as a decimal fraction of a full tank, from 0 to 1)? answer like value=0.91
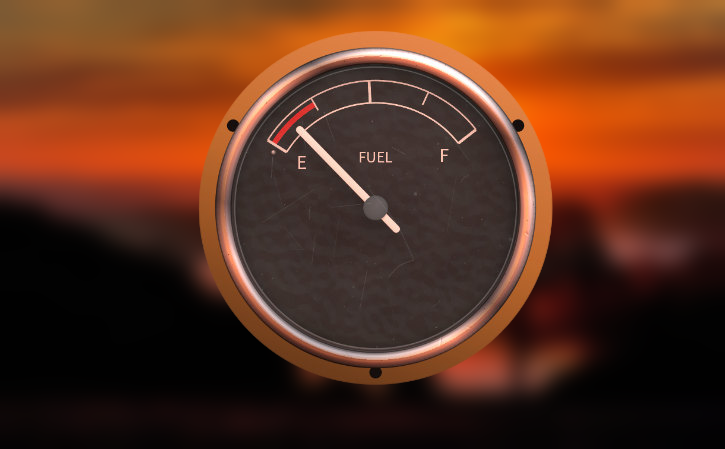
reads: value=0.125
